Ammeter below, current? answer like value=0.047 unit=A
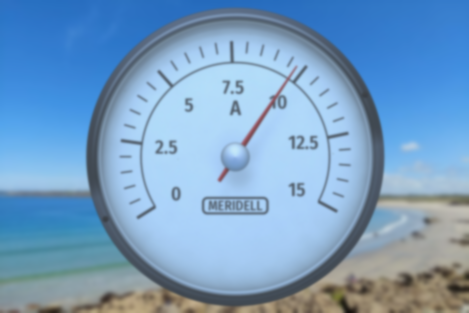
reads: value=9.75 unit=A
